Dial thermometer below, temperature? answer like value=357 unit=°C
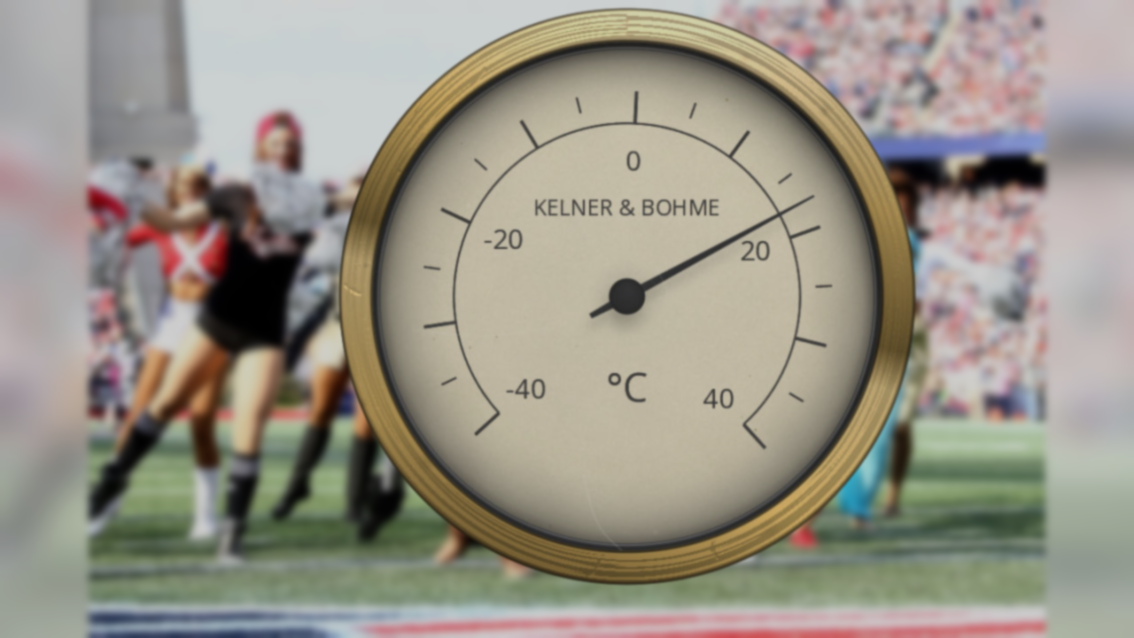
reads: value=17.5 unit=°C
